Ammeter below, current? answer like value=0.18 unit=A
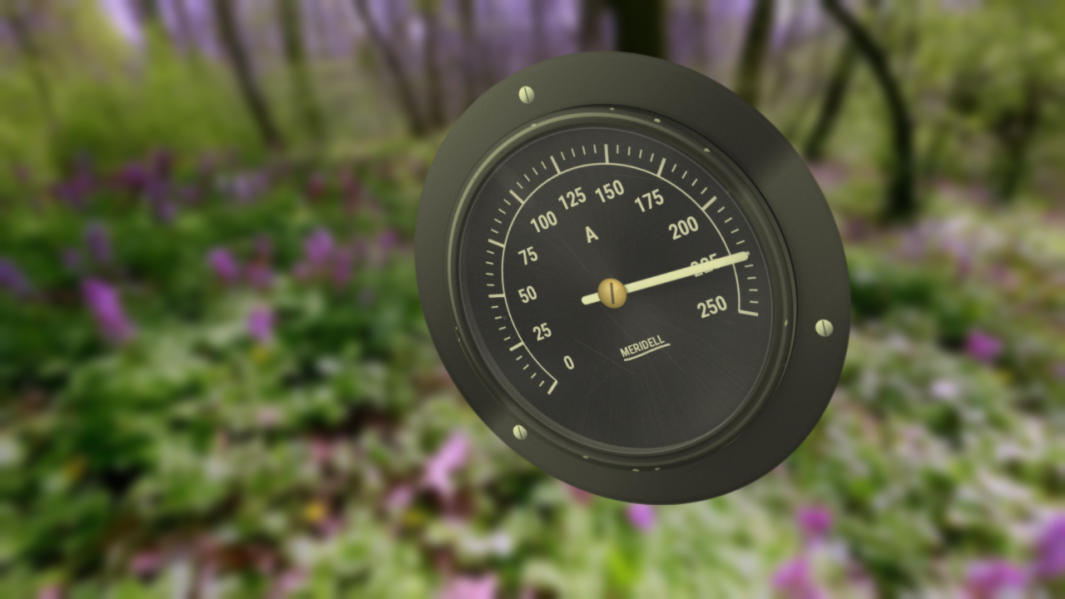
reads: value=225 unit=A
